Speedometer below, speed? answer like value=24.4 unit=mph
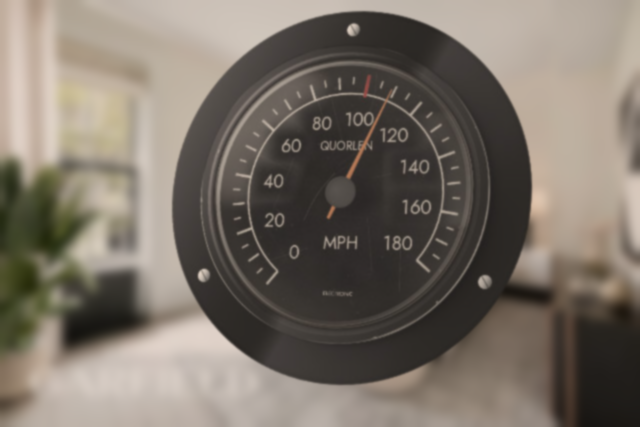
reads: value=110 unit=mph
